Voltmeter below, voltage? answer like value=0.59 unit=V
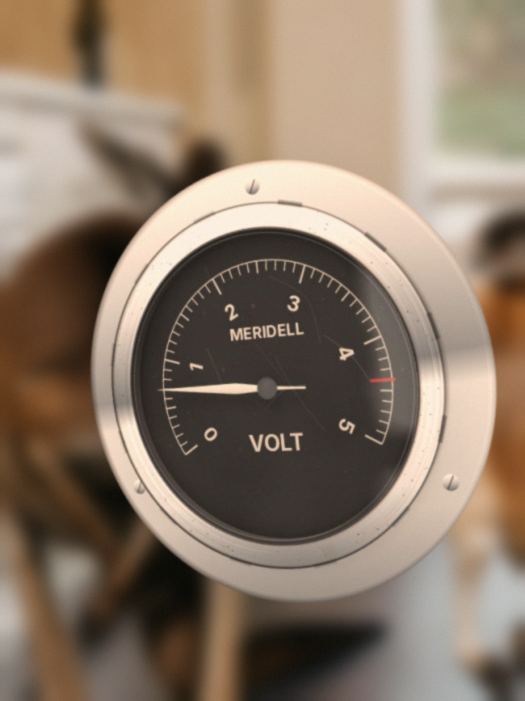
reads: value=0.7 unit=V
